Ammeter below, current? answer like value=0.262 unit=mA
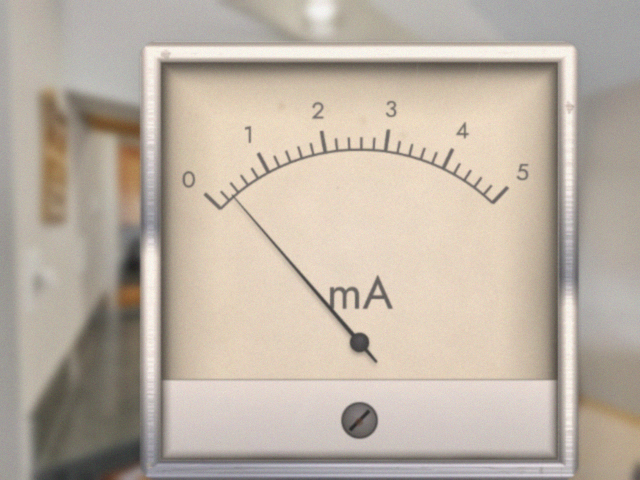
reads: value=0.3 unit=mA
